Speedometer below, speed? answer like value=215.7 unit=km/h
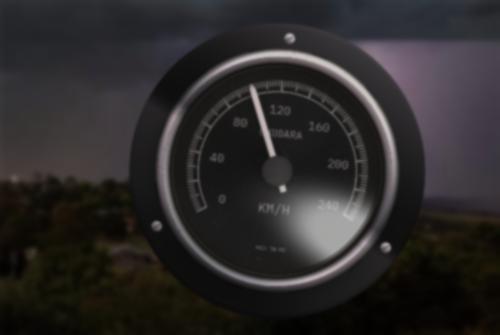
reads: value=100 unit=km/h
